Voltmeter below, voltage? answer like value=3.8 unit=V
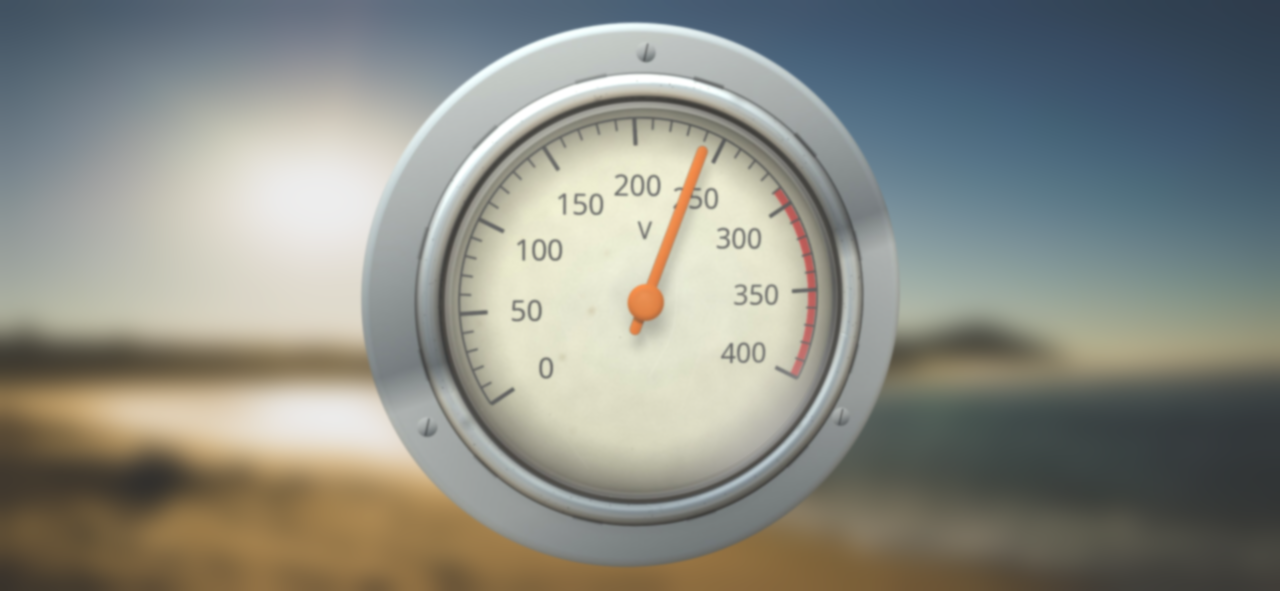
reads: value=240 unit=V
